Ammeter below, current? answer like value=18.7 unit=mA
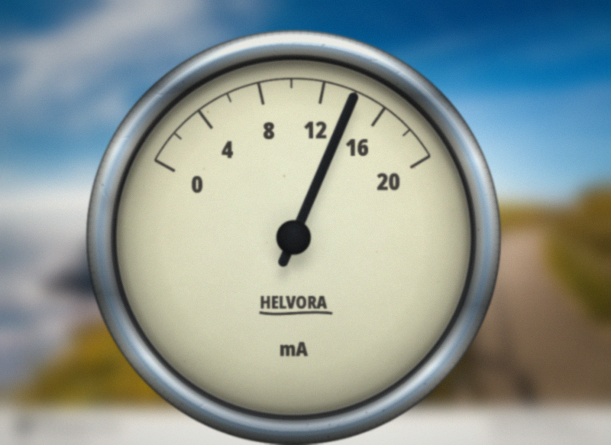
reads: value=14 unit=mA
